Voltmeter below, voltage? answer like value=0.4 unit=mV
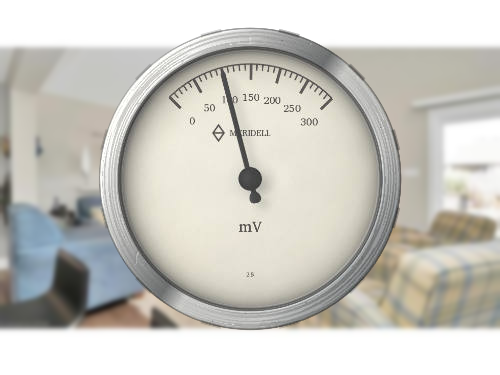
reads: value=100 unit=mV
